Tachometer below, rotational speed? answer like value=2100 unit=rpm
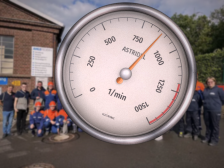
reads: value=875 unit=rpm
